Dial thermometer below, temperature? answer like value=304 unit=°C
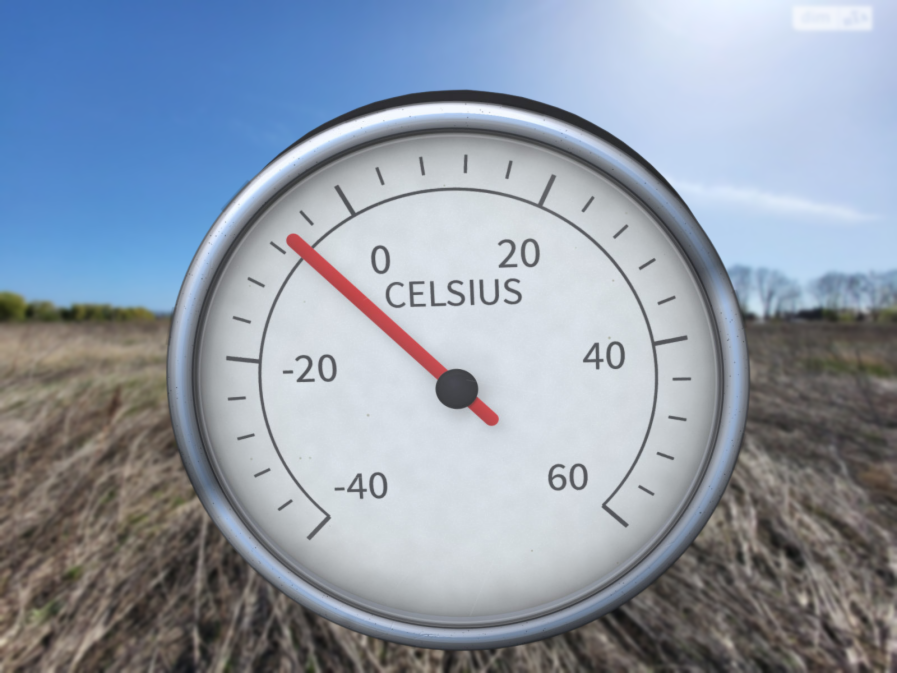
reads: value=-6 unit=°C
